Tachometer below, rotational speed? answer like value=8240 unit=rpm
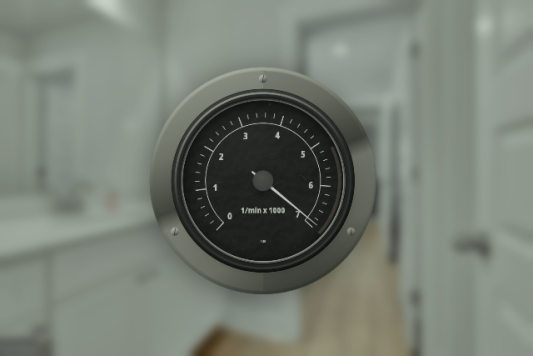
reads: value=6900 unit=rpm
